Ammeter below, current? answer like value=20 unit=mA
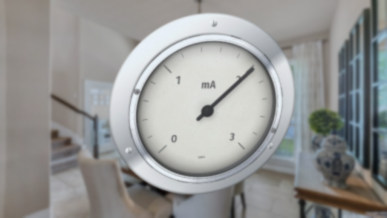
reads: value=2 unit=mA
